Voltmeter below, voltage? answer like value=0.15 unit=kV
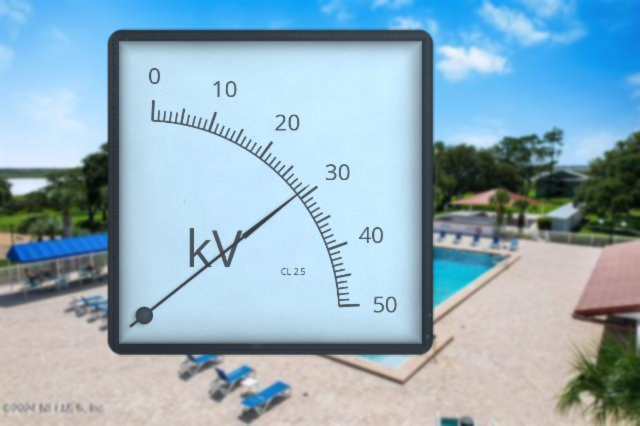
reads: value=29 unit=kV
